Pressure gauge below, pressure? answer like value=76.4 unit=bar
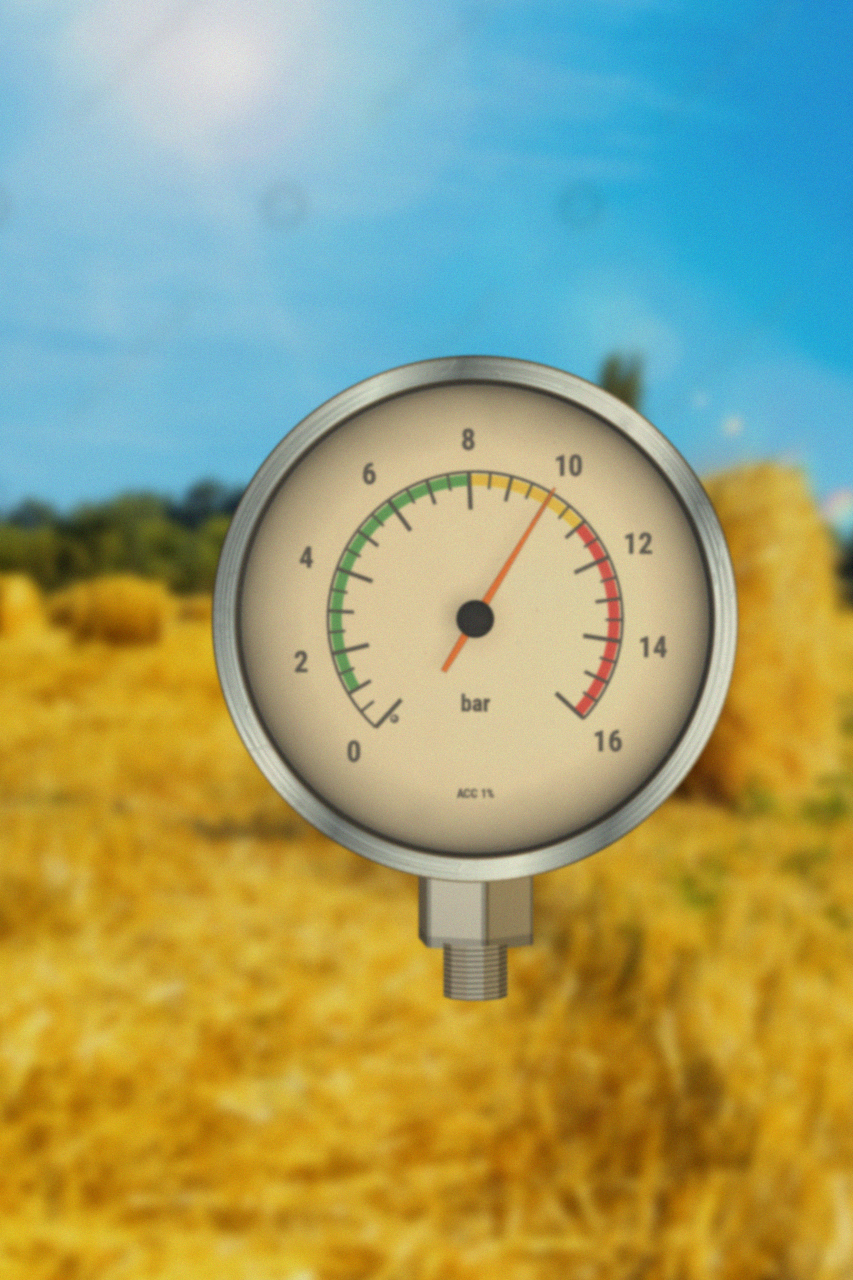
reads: value=10 unit=bar
